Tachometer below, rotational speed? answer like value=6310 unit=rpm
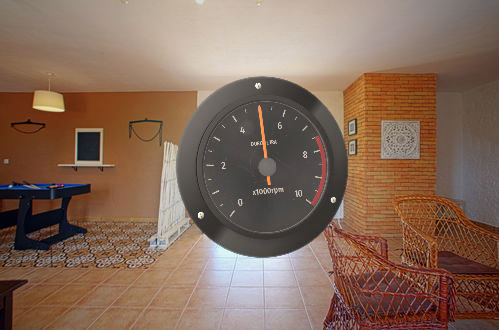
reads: value=5000 unit=rpm
